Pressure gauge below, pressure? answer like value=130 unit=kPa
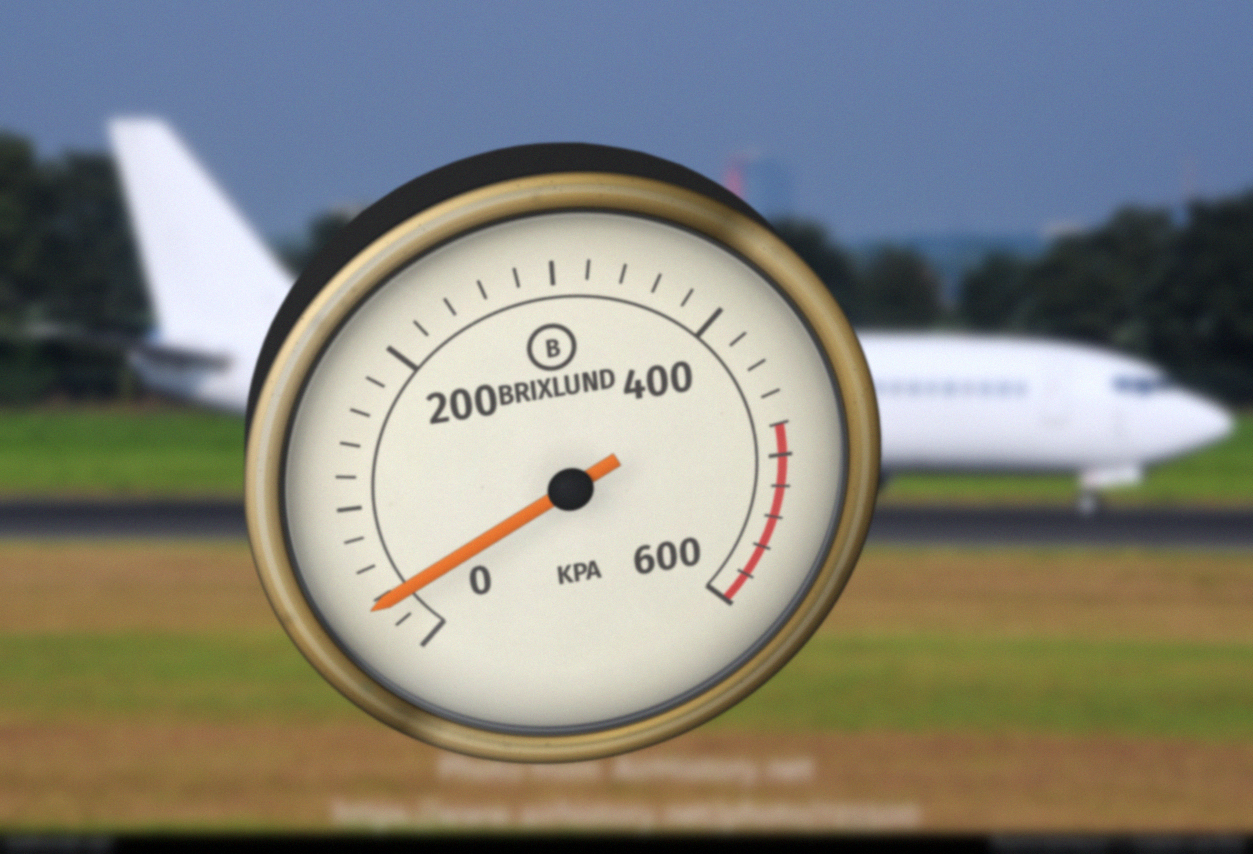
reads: value=40 unit=kPa
